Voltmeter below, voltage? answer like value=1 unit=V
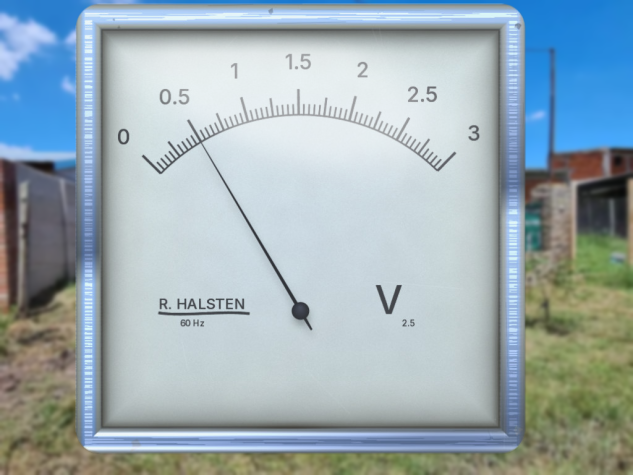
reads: value=0.5 unit=V
